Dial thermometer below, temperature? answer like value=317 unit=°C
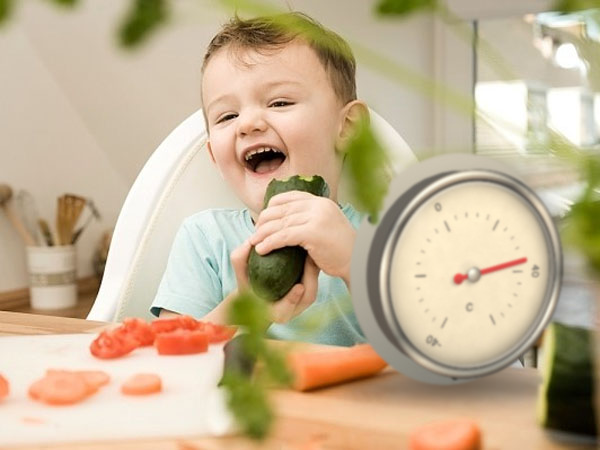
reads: value=36 unit=°C
